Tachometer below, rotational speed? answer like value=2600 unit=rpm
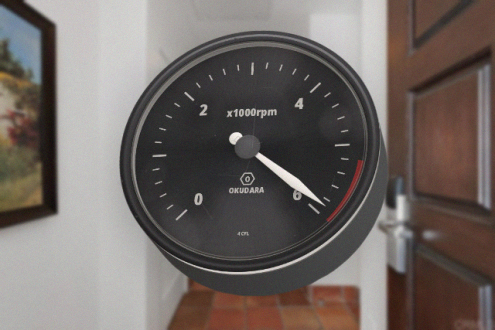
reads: value=5900 unit=rpm
